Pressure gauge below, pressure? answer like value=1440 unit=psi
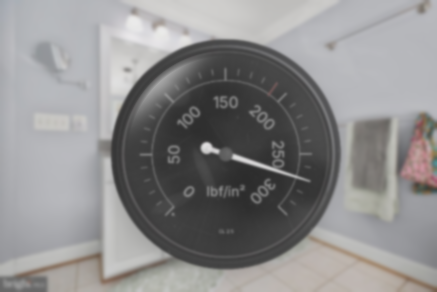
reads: value=270 unit=psi
